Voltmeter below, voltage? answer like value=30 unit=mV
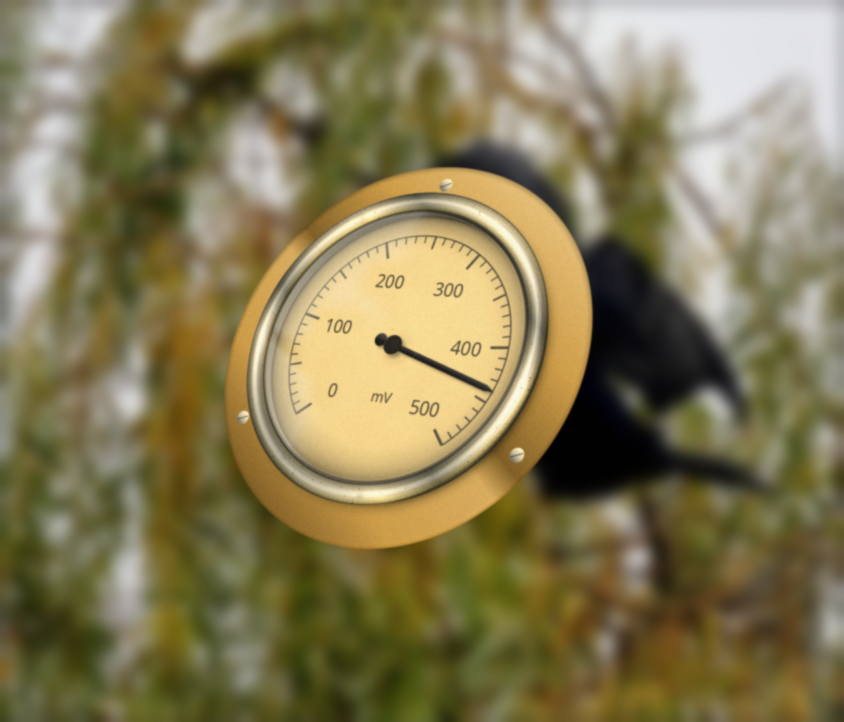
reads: value=440 unit=mV
